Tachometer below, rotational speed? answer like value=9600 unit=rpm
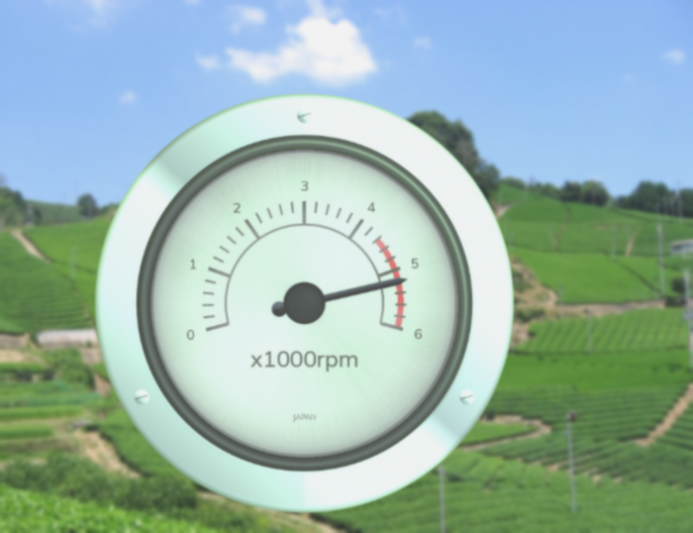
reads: value=5200 unit=rpm
